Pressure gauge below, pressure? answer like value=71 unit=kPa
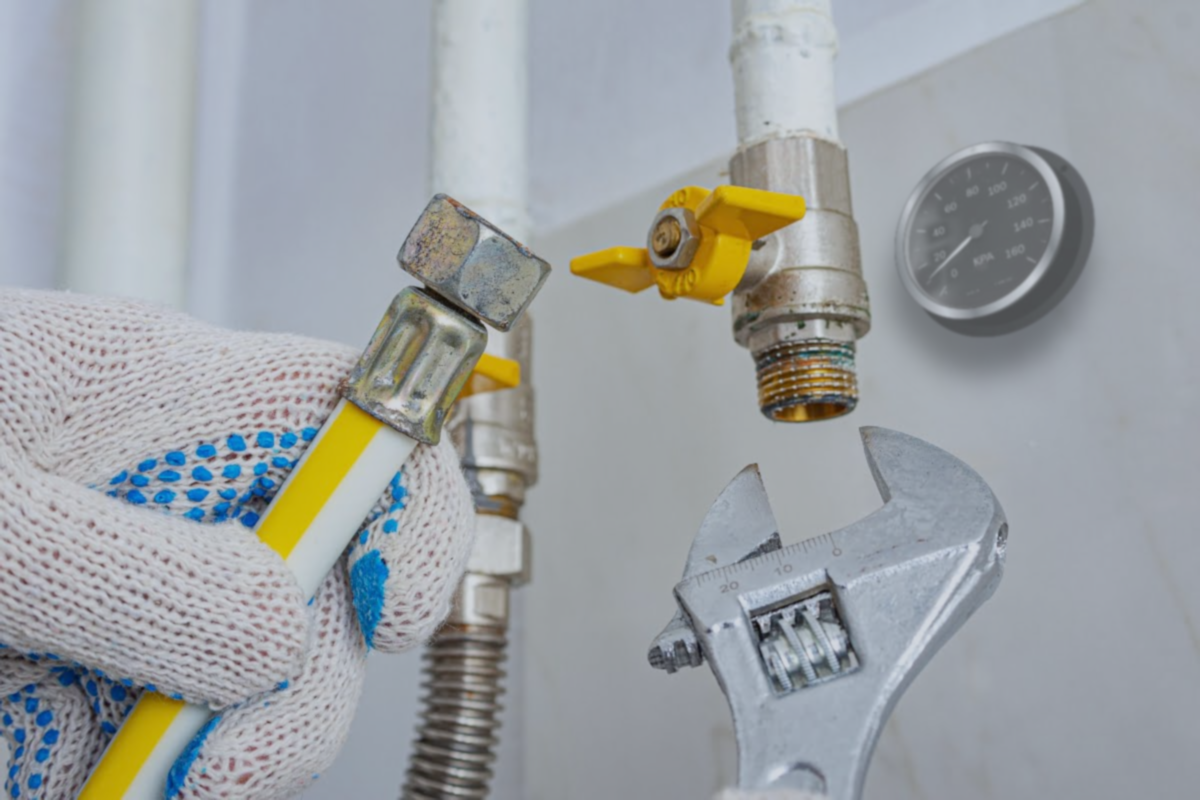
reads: value=10 unit=kPa
